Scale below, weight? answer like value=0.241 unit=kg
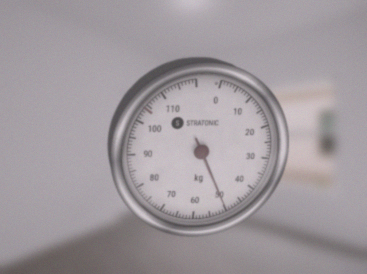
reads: value=50 unit=kg
